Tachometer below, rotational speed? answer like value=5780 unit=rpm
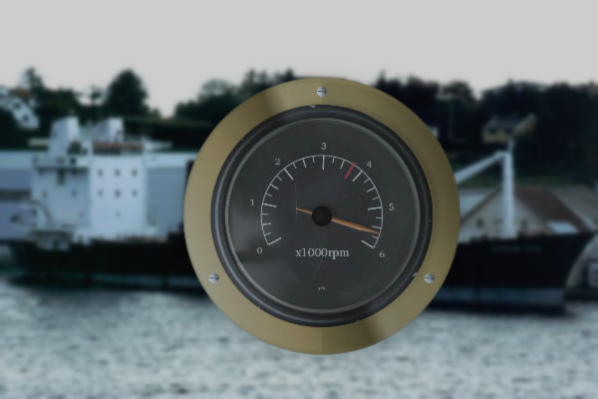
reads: value=5625 unit=rpm
